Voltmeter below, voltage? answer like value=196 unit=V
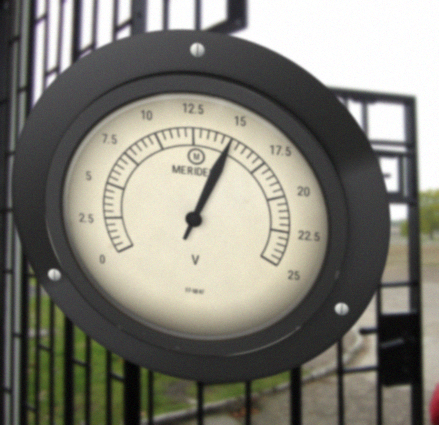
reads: value=15 unit=V
